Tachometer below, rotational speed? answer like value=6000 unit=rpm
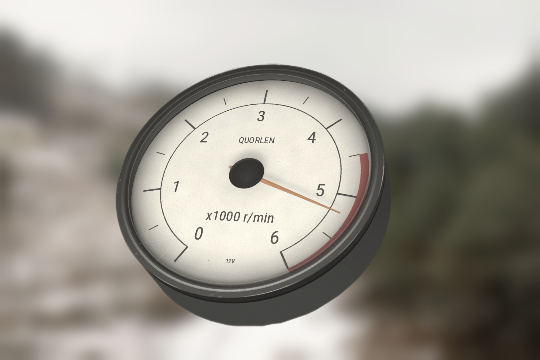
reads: value=5250 unit=rpm
